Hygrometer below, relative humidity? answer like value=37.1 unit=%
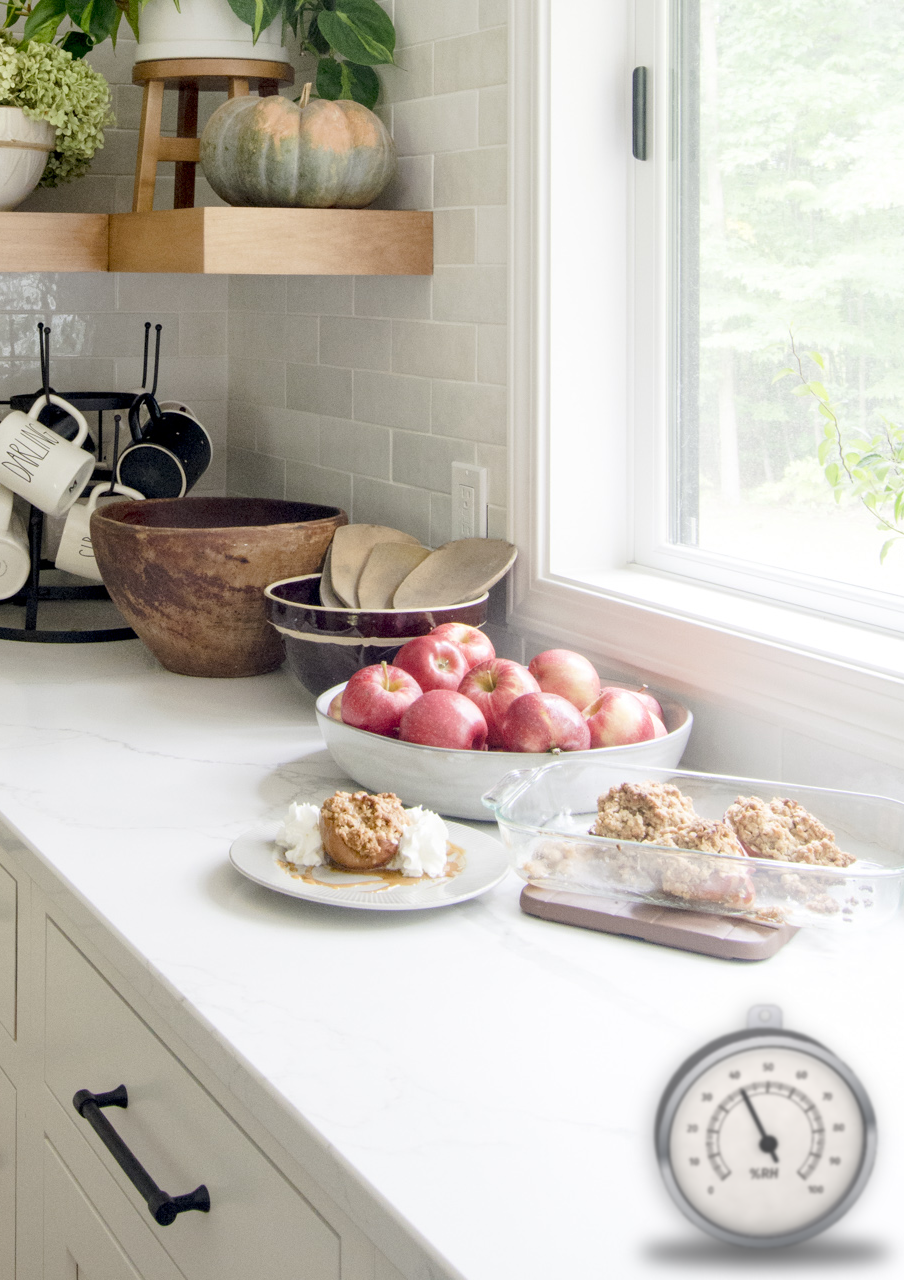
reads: value=40 unit=%
